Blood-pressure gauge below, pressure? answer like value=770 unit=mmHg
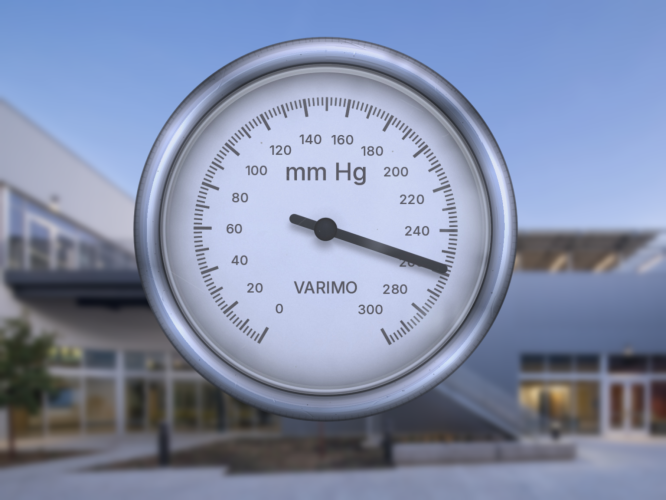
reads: value=258 unit=mmHg
